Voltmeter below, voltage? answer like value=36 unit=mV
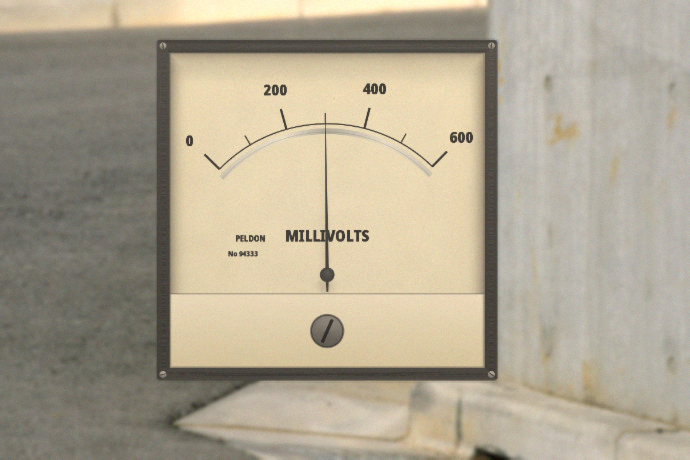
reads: value=300 unit=mV
